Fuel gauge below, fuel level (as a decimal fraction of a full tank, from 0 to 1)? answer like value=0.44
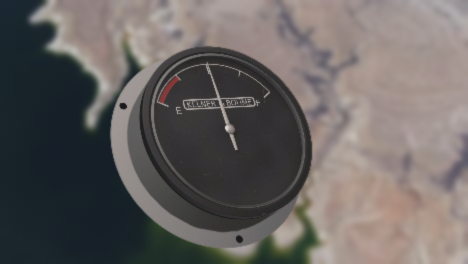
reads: value=0.5
